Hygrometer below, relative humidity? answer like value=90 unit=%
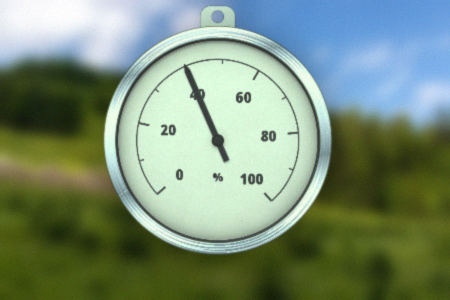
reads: value=40 unit=%
